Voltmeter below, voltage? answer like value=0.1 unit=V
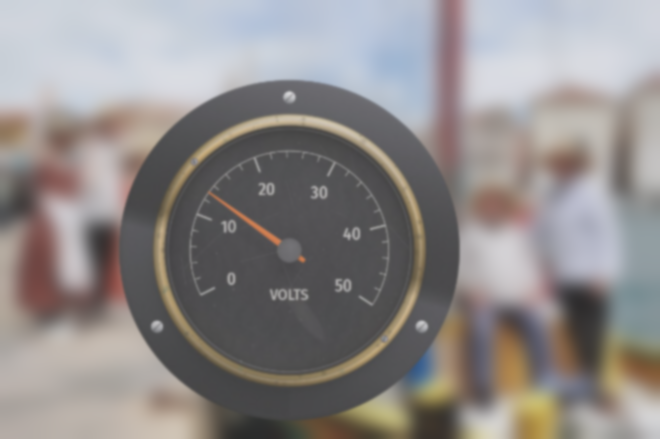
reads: value=13 unit=V
